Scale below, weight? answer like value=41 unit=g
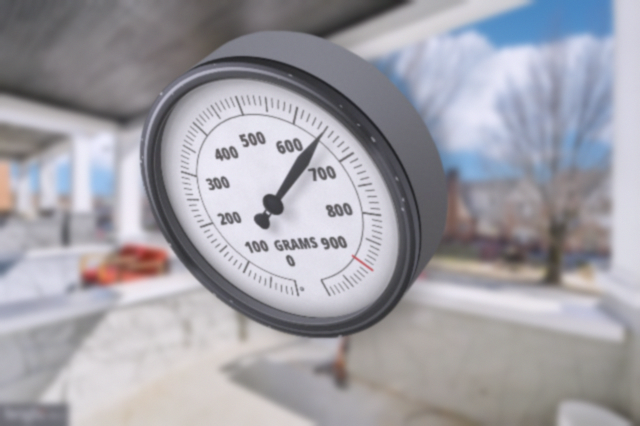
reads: value=650 unit=g
